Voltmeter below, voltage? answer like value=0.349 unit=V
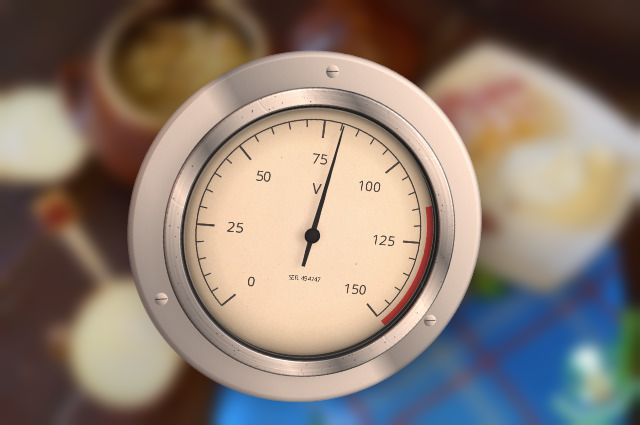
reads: value=80 unit=V
